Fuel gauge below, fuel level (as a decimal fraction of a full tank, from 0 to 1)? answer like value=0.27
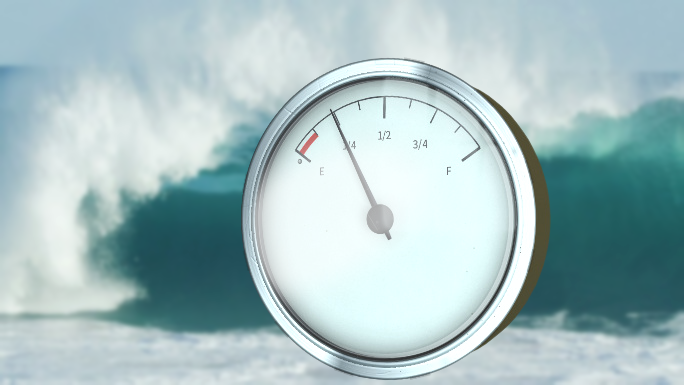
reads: value=0.25
